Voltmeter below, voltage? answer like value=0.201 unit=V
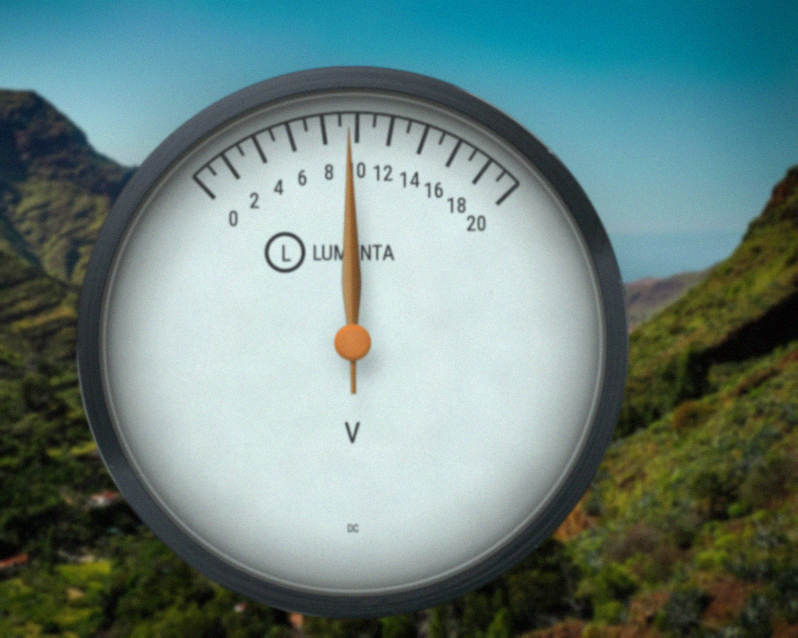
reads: value=9.5 unit=V
